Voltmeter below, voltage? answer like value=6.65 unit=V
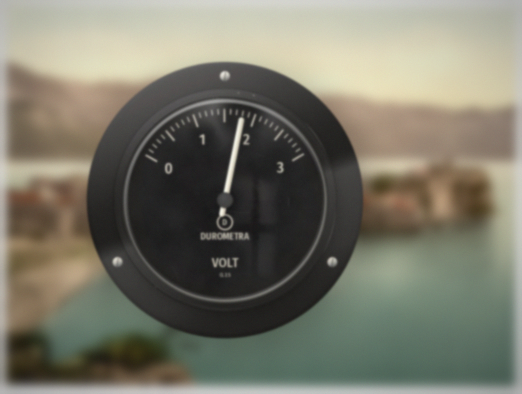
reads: value=1.8 unit=V
